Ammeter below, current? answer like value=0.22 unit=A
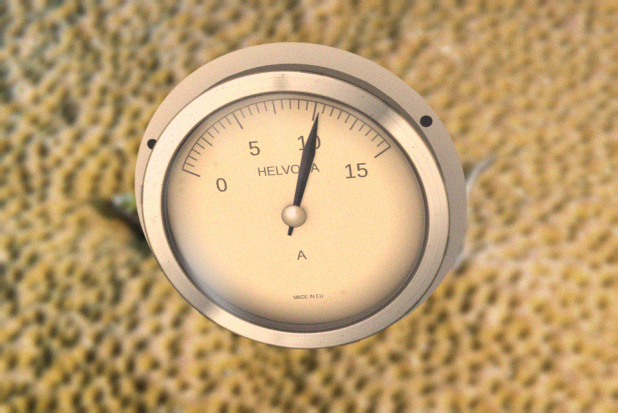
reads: value=10.25 unit=A
